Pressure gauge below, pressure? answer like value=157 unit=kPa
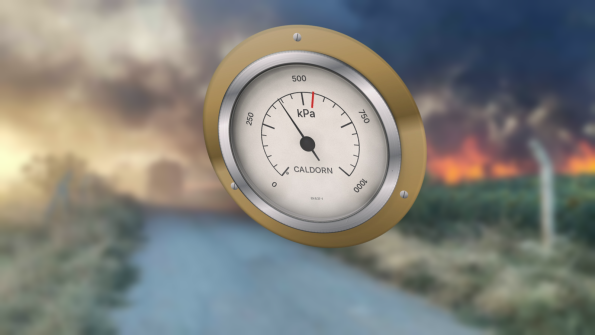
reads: value=400 unit=kPa
